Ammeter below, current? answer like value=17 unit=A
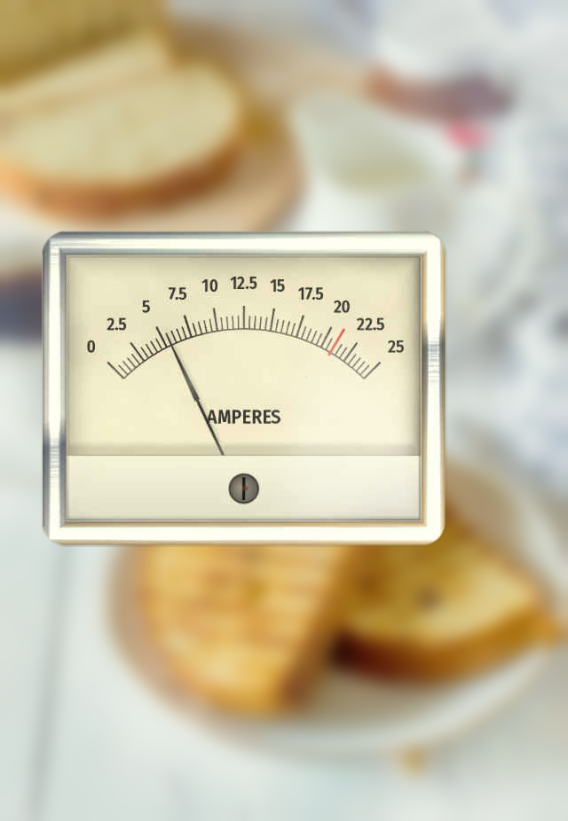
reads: value=5.5 unit=A
